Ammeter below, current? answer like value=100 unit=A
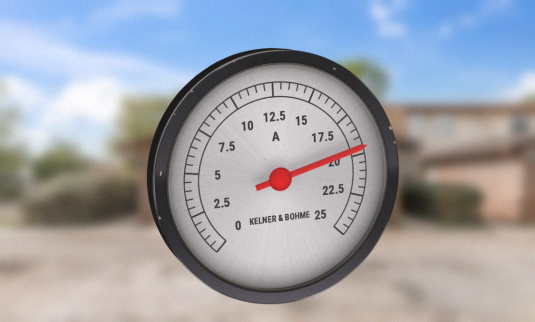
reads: value=19.5 unit=A
